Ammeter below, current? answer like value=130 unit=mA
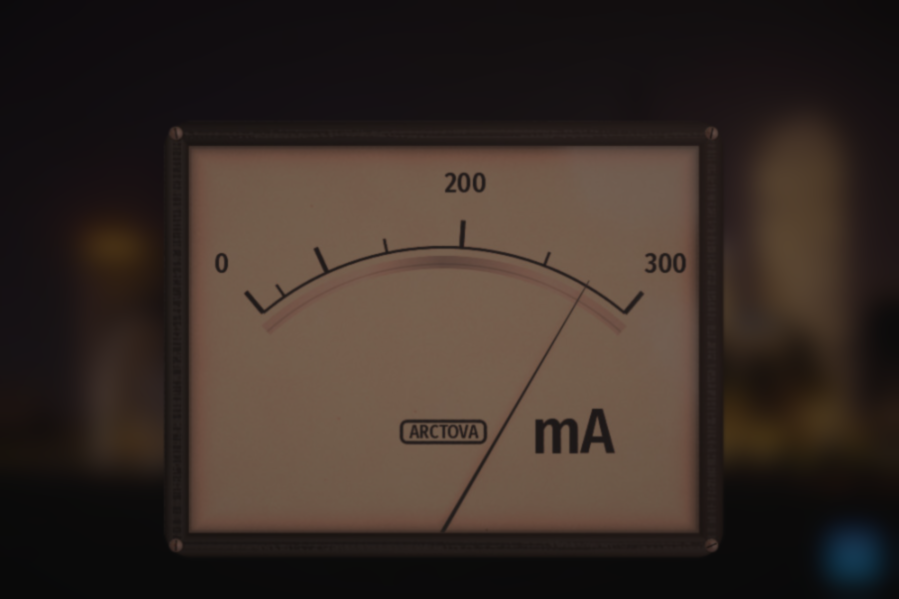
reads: value=275 unit=mA
